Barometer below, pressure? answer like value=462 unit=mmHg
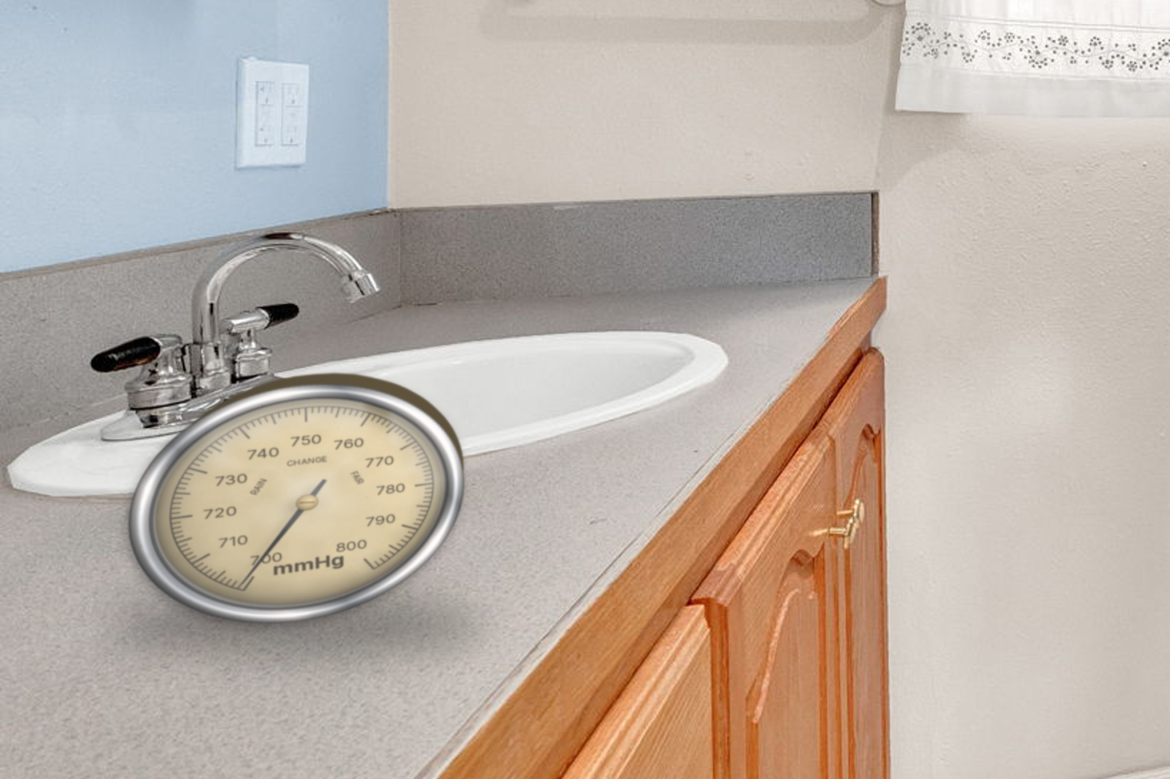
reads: value=701 unit=mmHg
